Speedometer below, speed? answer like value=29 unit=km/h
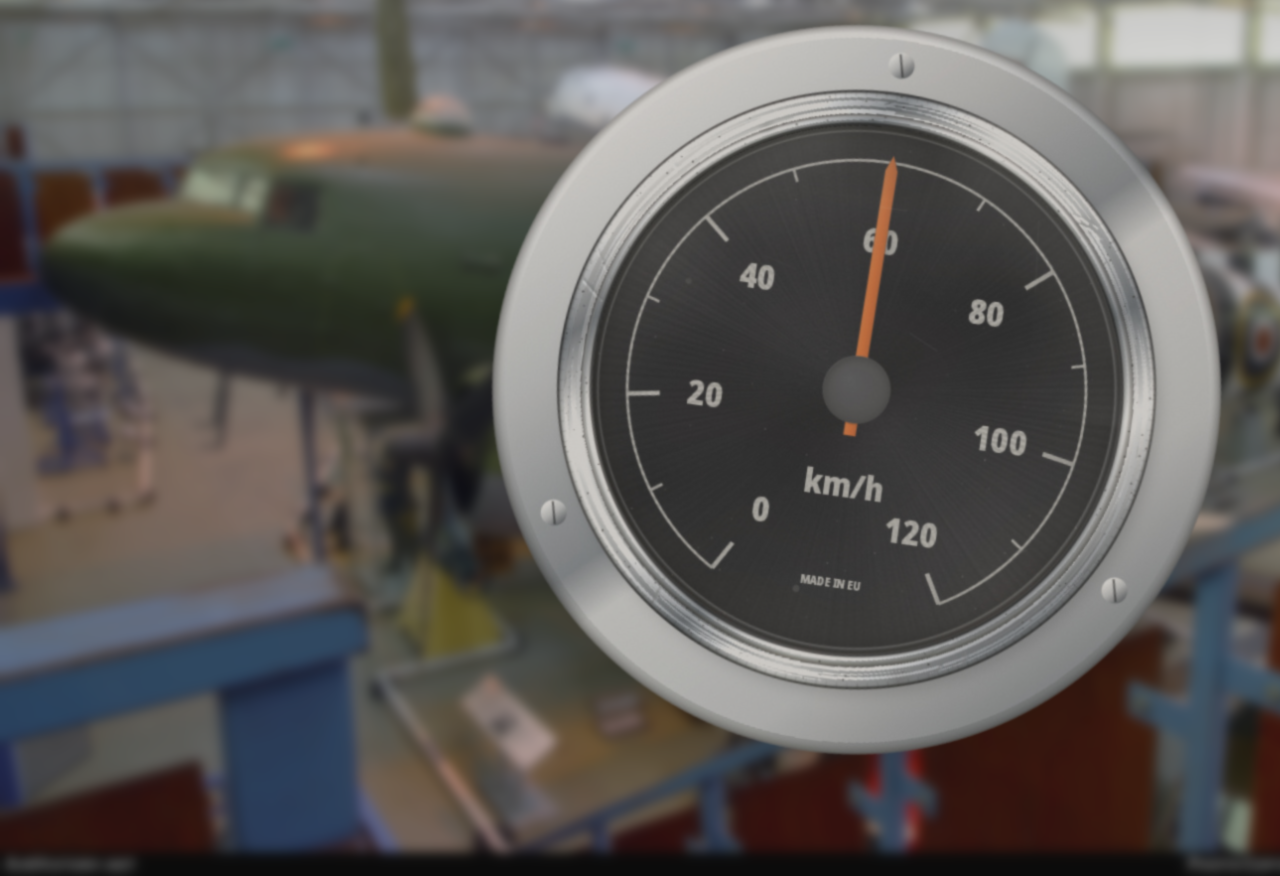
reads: value=60 unit=km/h
